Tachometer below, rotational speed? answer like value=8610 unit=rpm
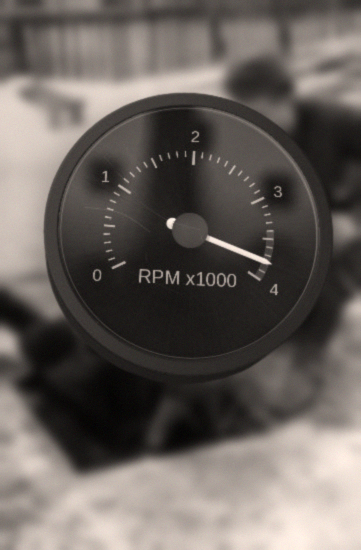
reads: value=3800 unit=rpm
